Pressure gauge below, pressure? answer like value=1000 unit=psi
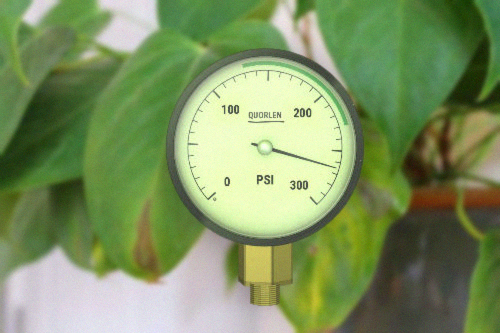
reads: value=265 unit=psi
